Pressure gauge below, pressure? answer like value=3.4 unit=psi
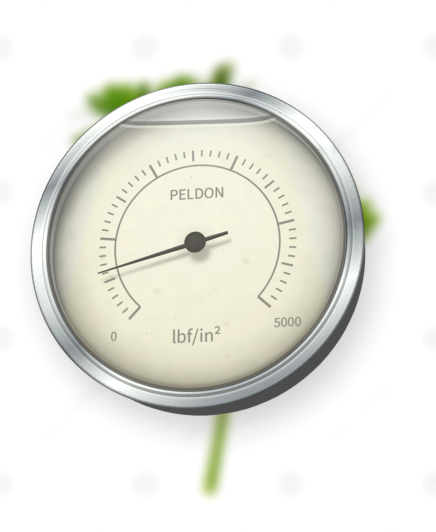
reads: value=600 unit=psi
